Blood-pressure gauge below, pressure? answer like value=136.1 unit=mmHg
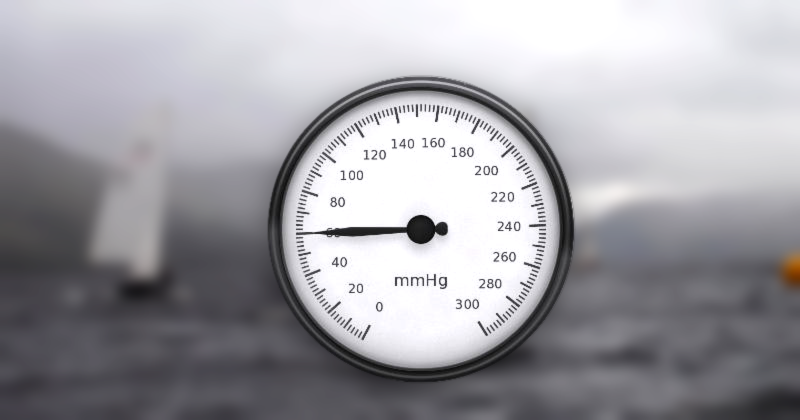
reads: value=60 unit=mmHg
